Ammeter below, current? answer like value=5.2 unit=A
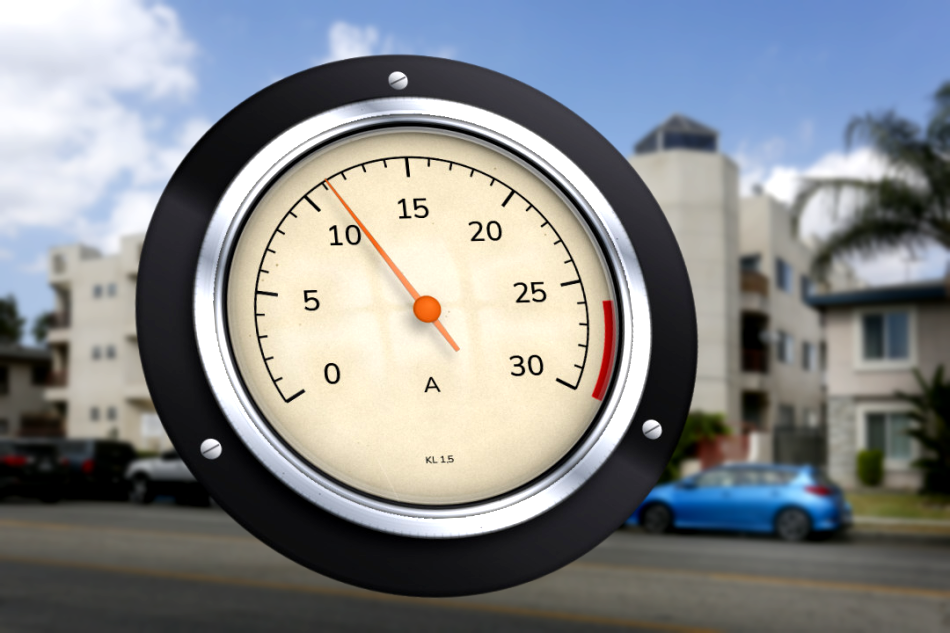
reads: value=11 unit=A
